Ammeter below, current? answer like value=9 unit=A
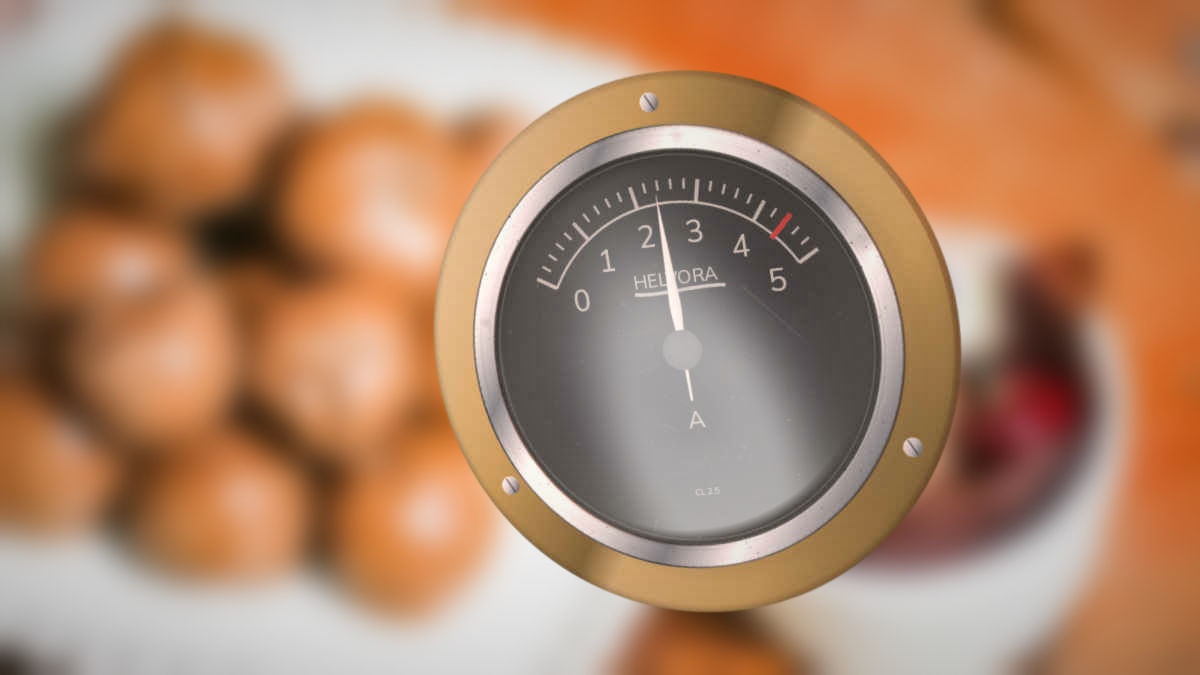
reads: value=2.4 unit=A
